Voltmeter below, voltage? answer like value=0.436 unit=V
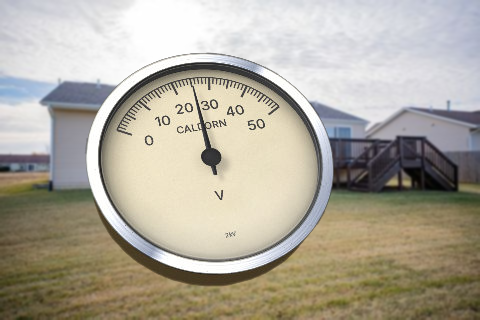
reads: value=25 unit=V
